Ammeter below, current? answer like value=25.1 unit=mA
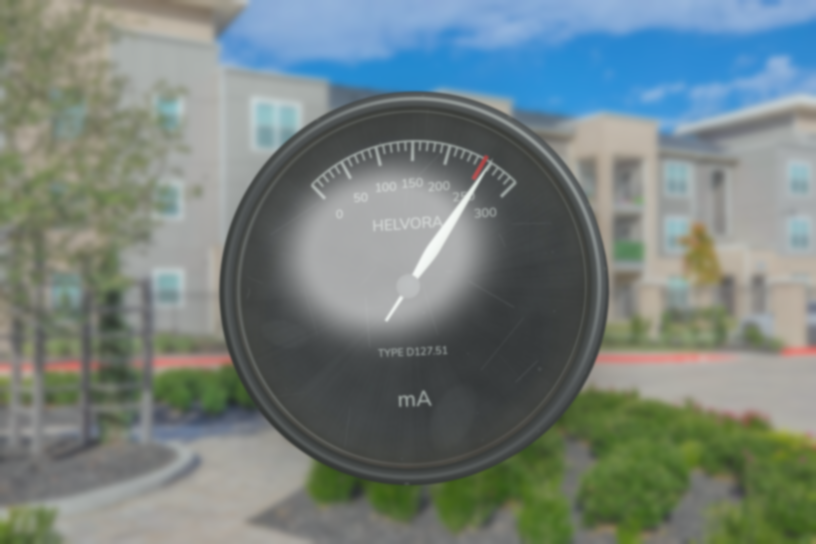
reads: value=260 unit=mA
